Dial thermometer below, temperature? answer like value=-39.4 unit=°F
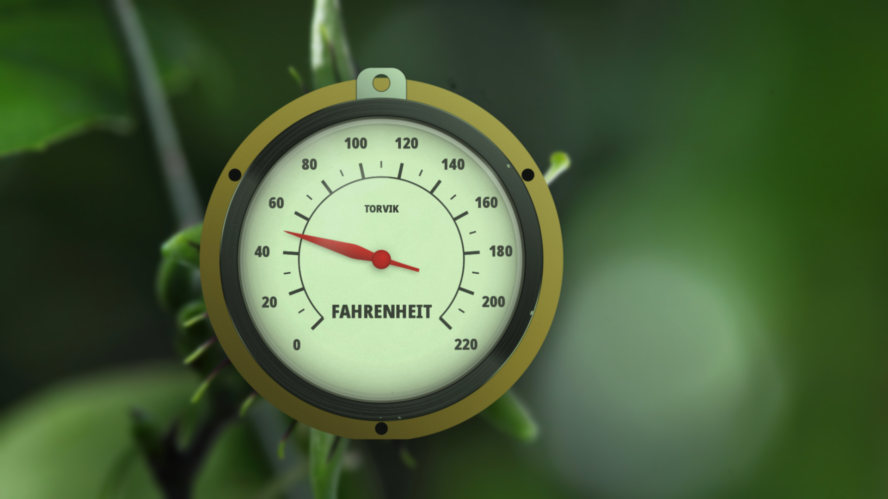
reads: value=50 unit=°F
